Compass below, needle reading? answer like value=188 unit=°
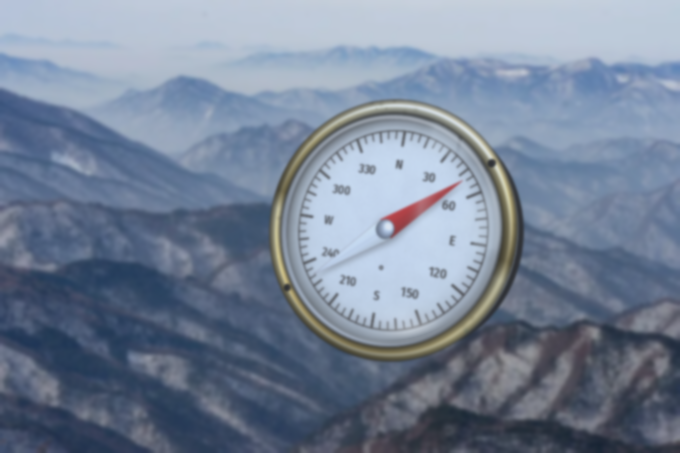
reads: value=50 unit=°
